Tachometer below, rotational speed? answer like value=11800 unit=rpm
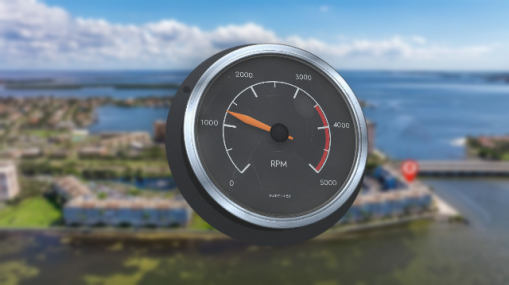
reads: value=1250 unit=rpm
